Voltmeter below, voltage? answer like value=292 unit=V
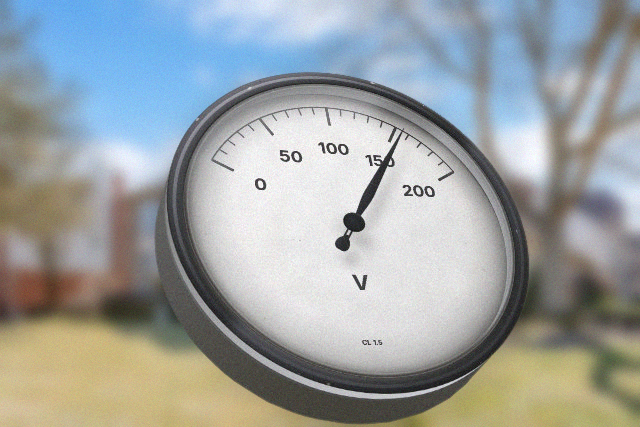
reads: value=155 unit=V
